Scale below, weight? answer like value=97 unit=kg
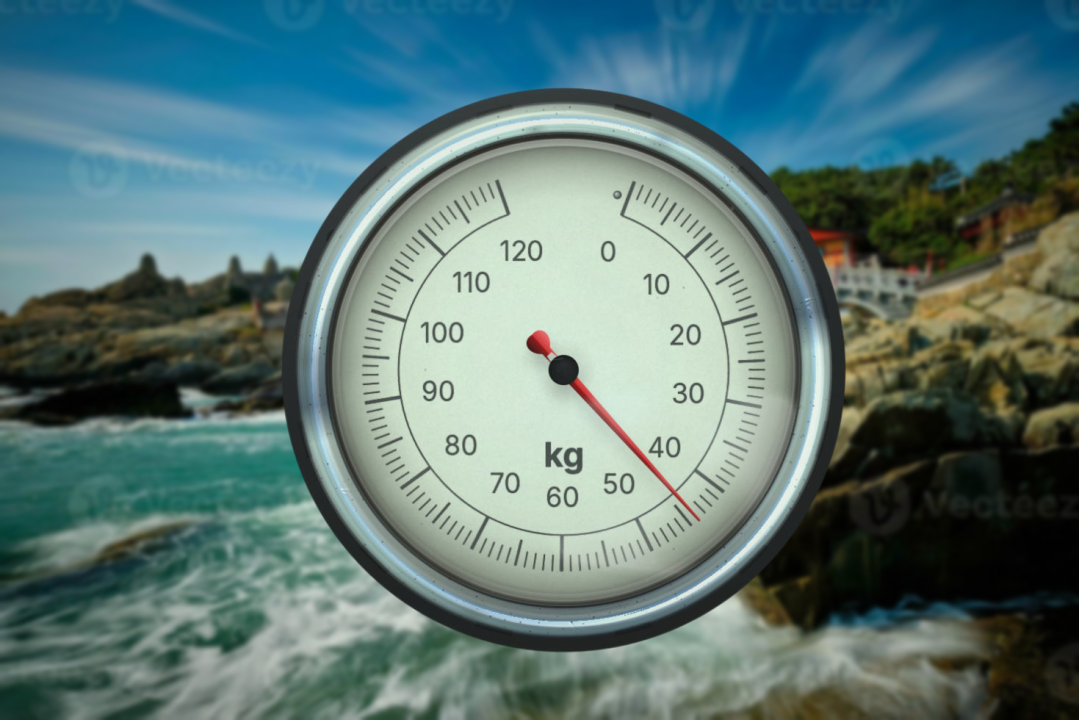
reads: value=44 unit=kg
